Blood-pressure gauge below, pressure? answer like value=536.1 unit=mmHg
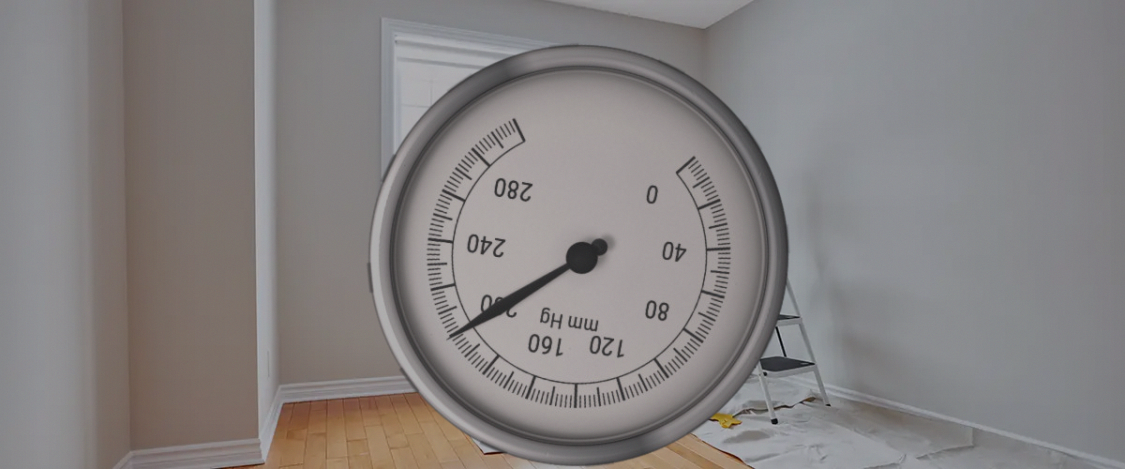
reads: value=200 unit=mmHg
